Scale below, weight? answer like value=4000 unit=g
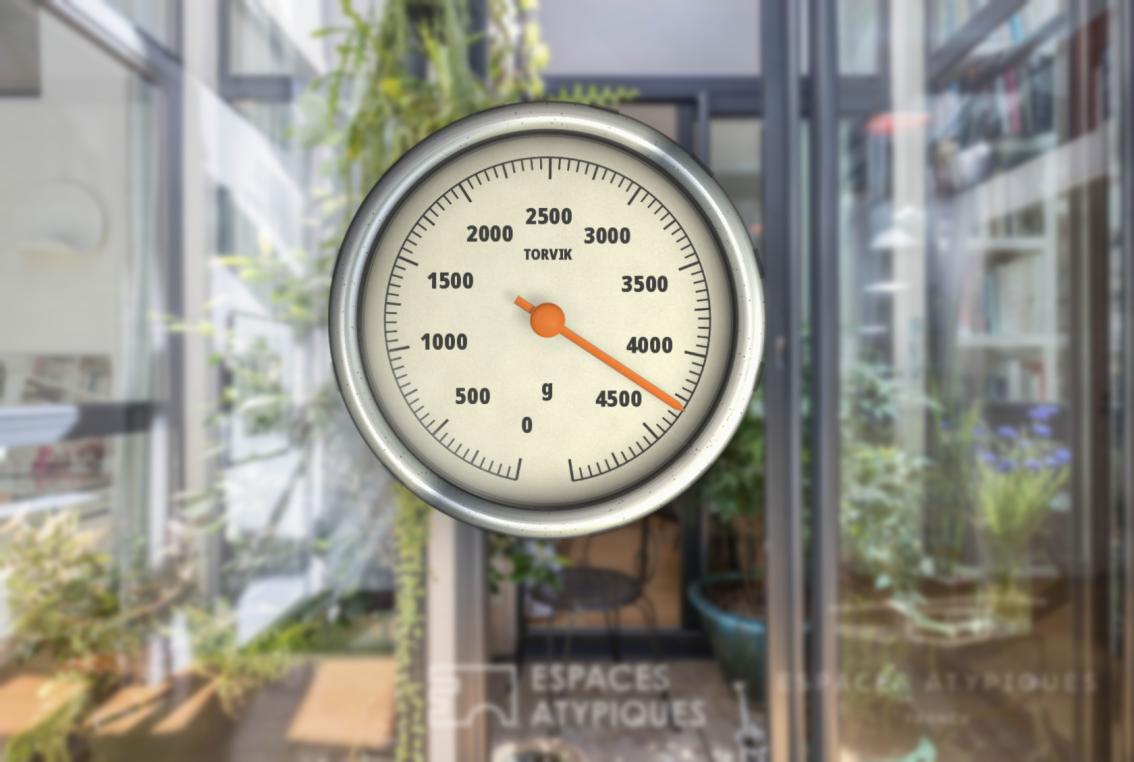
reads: value=4300 unit=g
